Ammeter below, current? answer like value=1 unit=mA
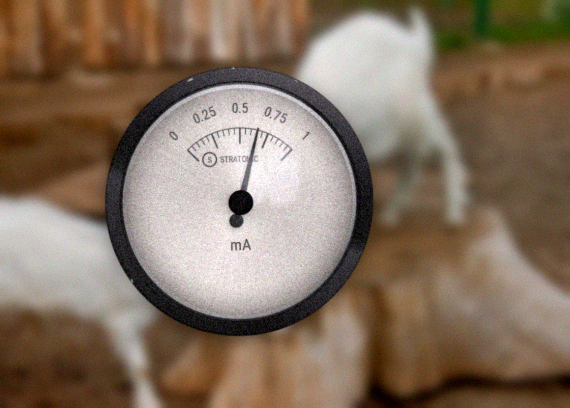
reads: value=0.65 unit=mA
